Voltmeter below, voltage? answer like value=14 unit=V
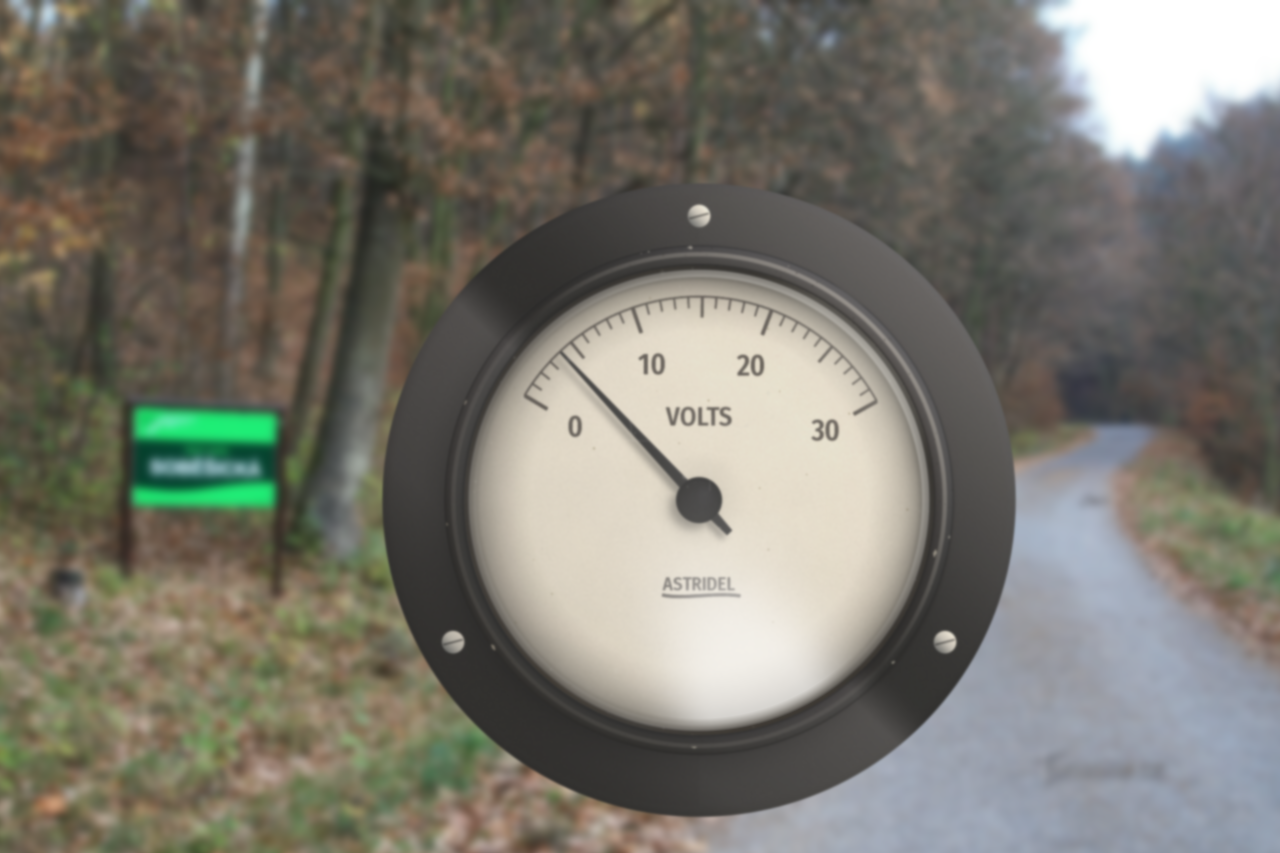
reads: value=4 unit=V
